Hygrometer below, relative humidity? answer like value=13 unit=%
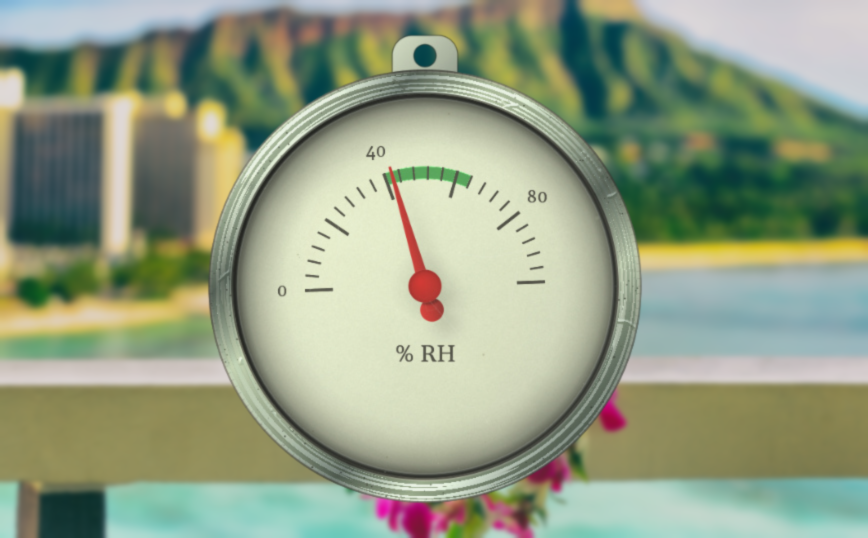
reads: value=42 unit=%
